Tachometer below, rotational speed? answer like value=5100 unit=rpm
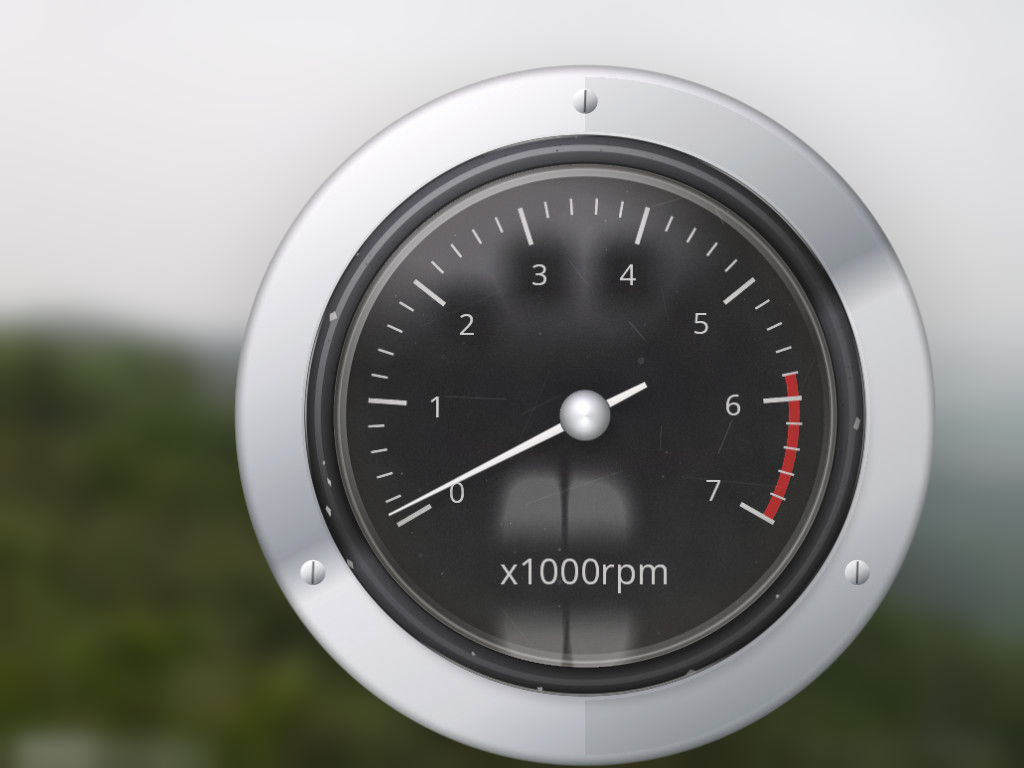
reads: value=100 unit=rpm
